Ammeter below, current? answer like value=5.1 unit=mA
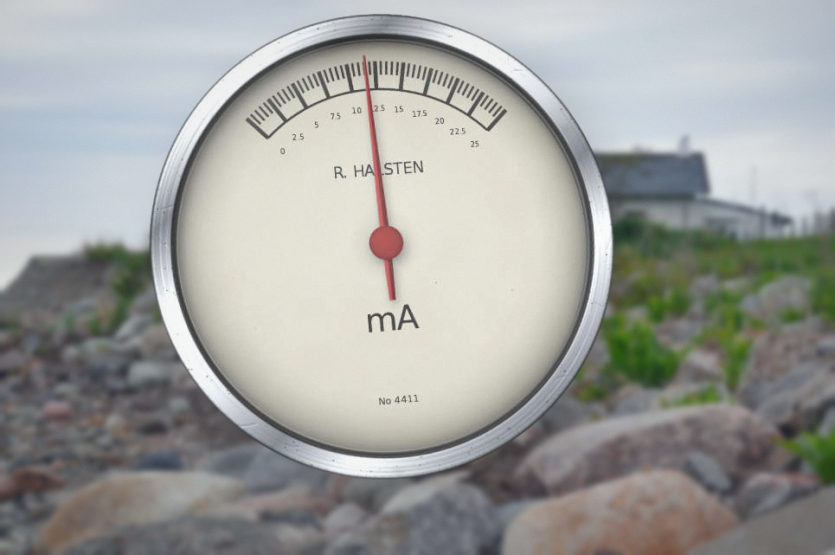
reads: value=11.5 unit=mA
